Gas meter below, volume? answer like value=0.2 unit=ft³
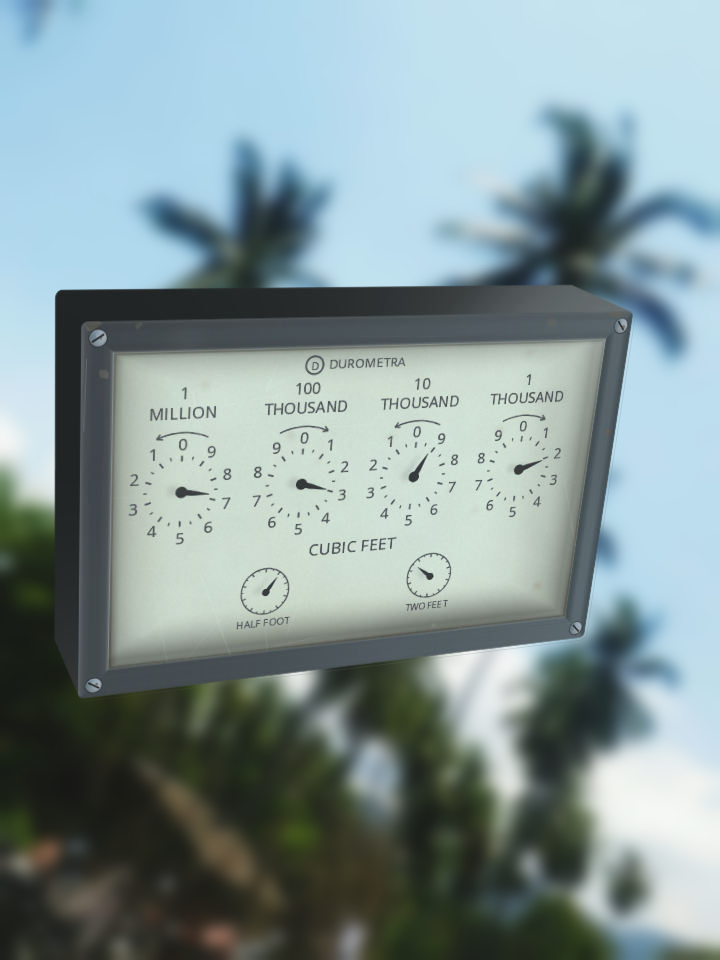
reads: value=729200 unit=ft³
